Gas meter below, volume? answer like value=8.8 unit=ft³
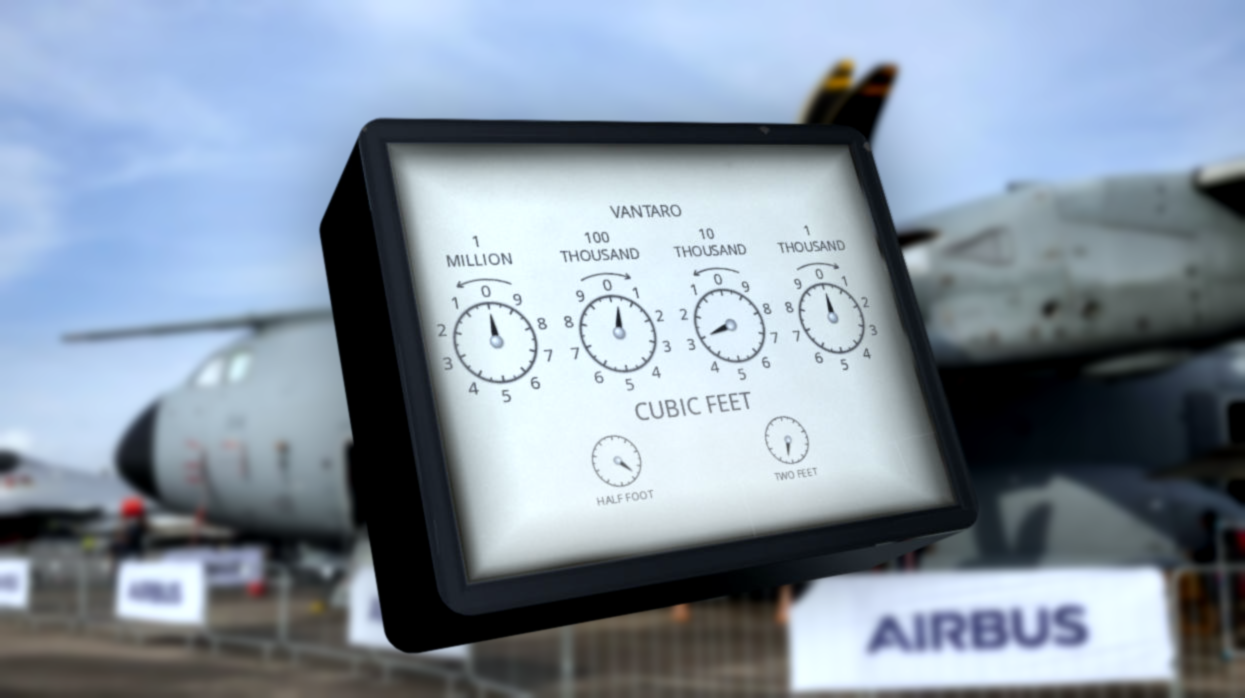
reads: value=3000 unit=ft³
